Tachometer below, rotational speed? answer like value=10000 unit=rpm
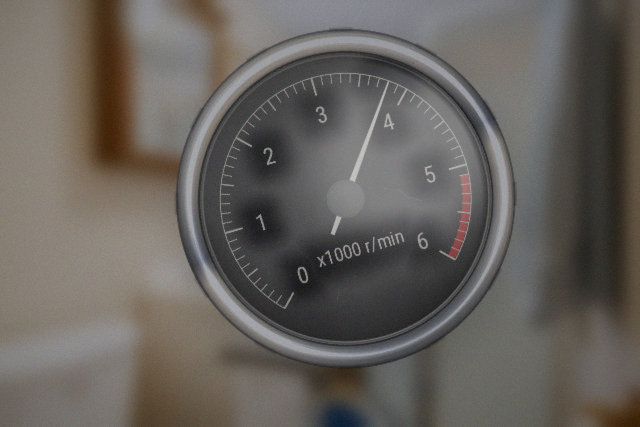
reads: value=3800 unit=rpm
